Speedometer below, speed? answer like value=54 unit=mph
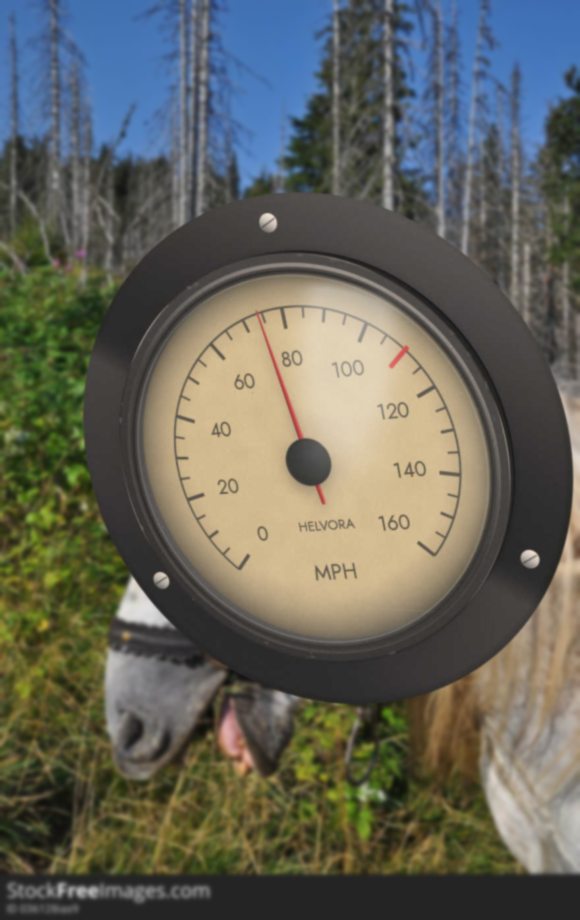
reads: value=75 unit=mph
